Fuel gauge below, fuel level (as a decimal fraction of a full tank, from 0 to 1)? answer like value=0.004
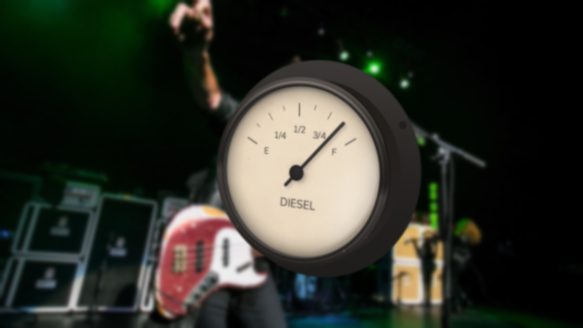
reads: value=0.875
